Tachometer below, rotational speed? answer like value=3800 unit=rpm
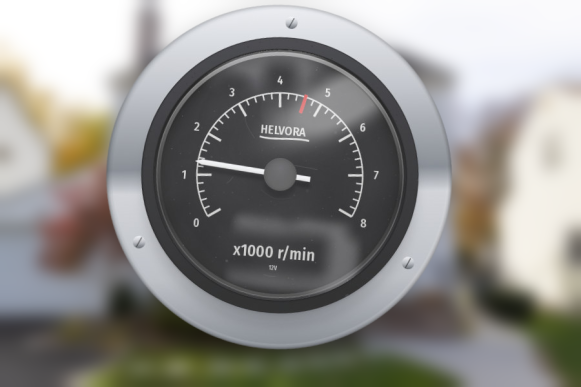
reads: value=1300 unit=rpm
